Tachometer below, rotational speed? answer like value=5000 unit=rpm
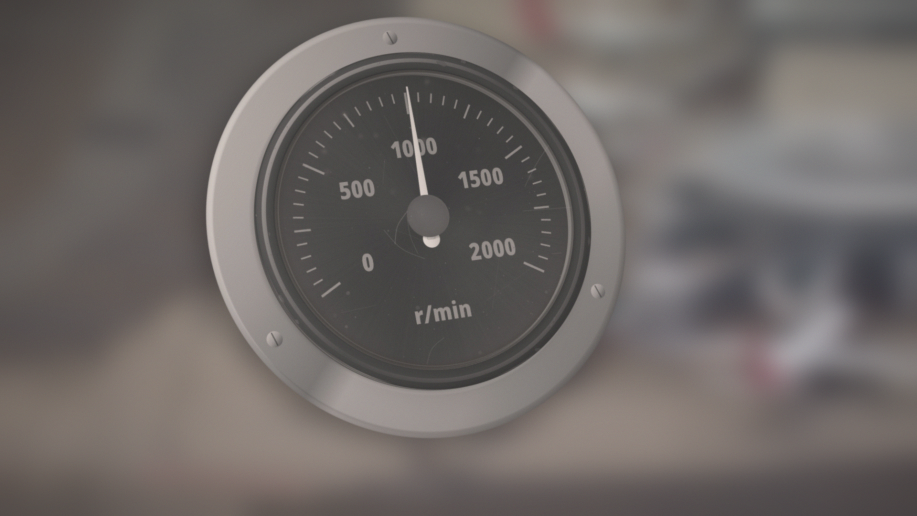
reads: value=1000 unit=rpm
